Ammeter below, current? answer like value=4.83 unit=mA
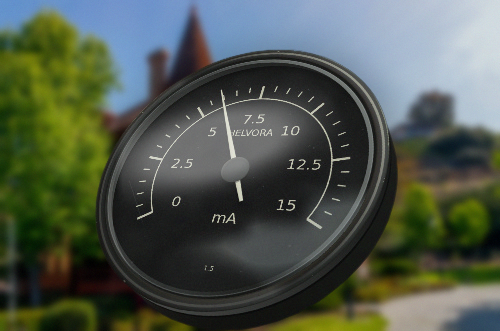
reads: value=6 unit=mA
